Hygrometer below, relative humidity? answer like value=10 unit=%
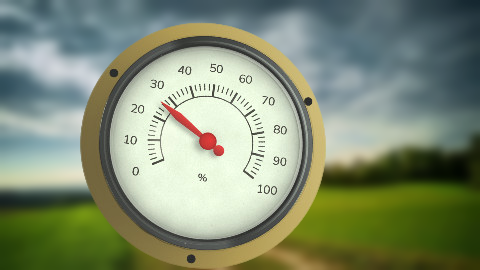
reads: value=26 unit=%
